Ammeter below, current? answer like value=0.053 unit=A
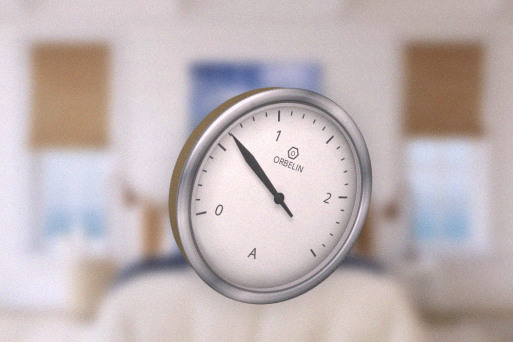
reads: value=0.6 unit=A
